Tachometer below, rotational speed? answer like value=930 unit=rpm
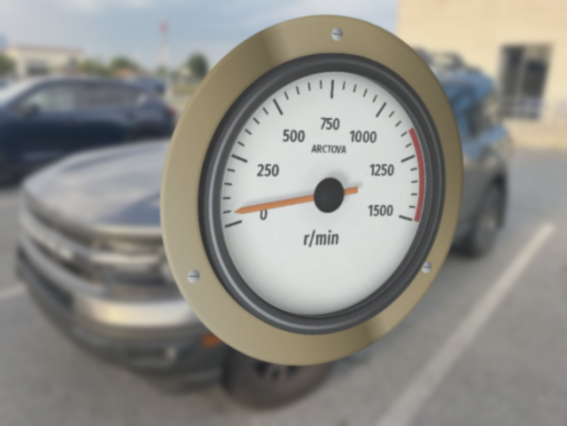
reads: value=50 unit=rpm
